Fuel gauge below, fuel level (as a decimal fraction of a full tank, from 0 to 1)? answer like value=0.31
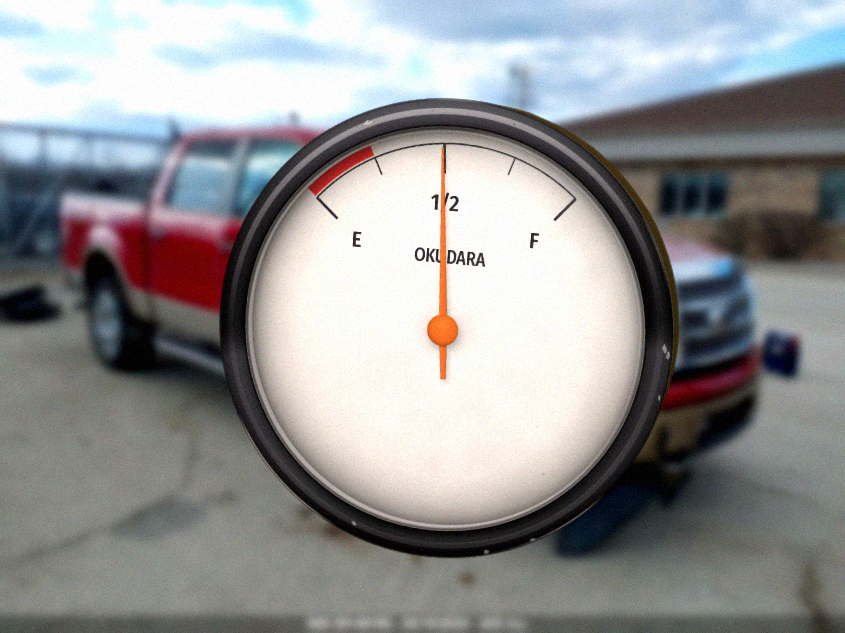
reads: value=0.5
